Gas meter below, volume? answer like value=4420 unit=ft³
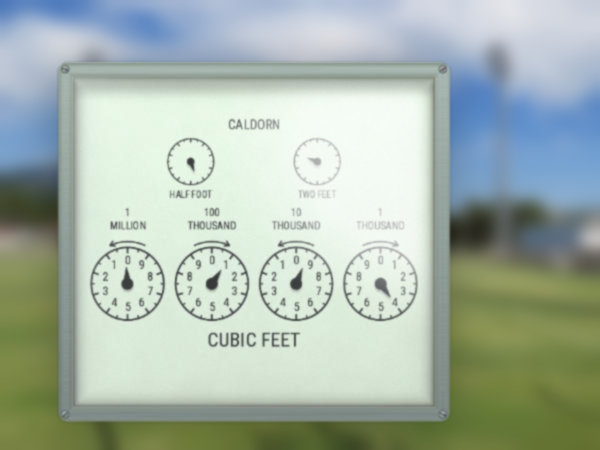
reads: value=9400 unit=ft³
